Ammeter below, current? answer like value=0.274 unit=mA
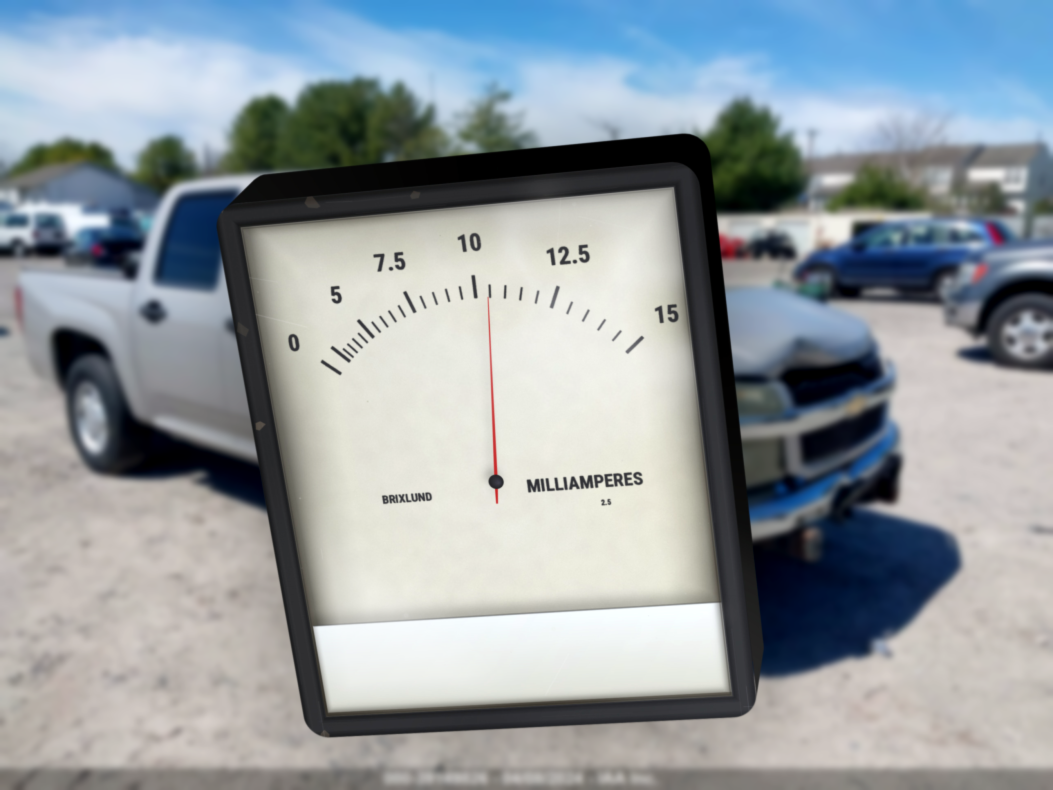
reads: value=10.5 unit=mA
